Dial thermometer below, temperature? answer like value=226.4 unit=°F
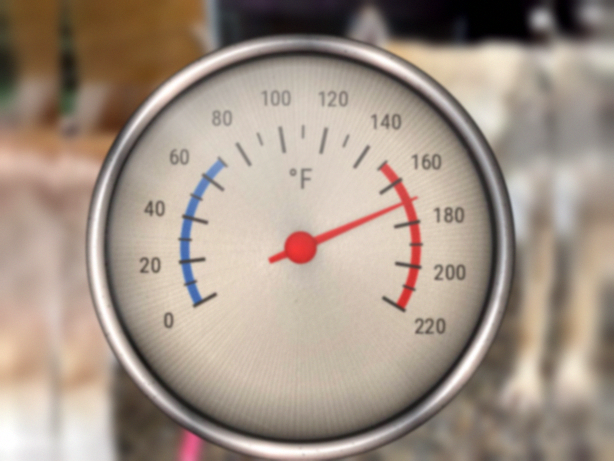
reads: value=170 unit=°F
